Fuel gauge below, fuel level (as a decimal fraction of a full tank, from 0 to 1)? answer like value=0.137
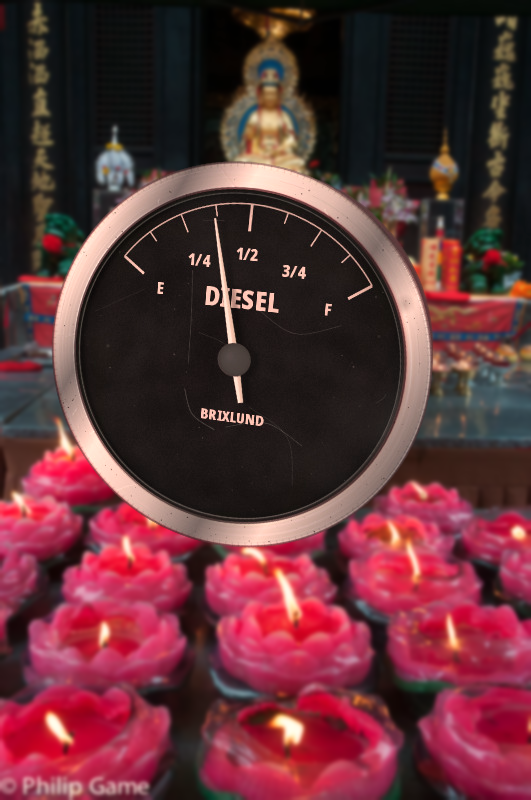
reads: value=0.375
